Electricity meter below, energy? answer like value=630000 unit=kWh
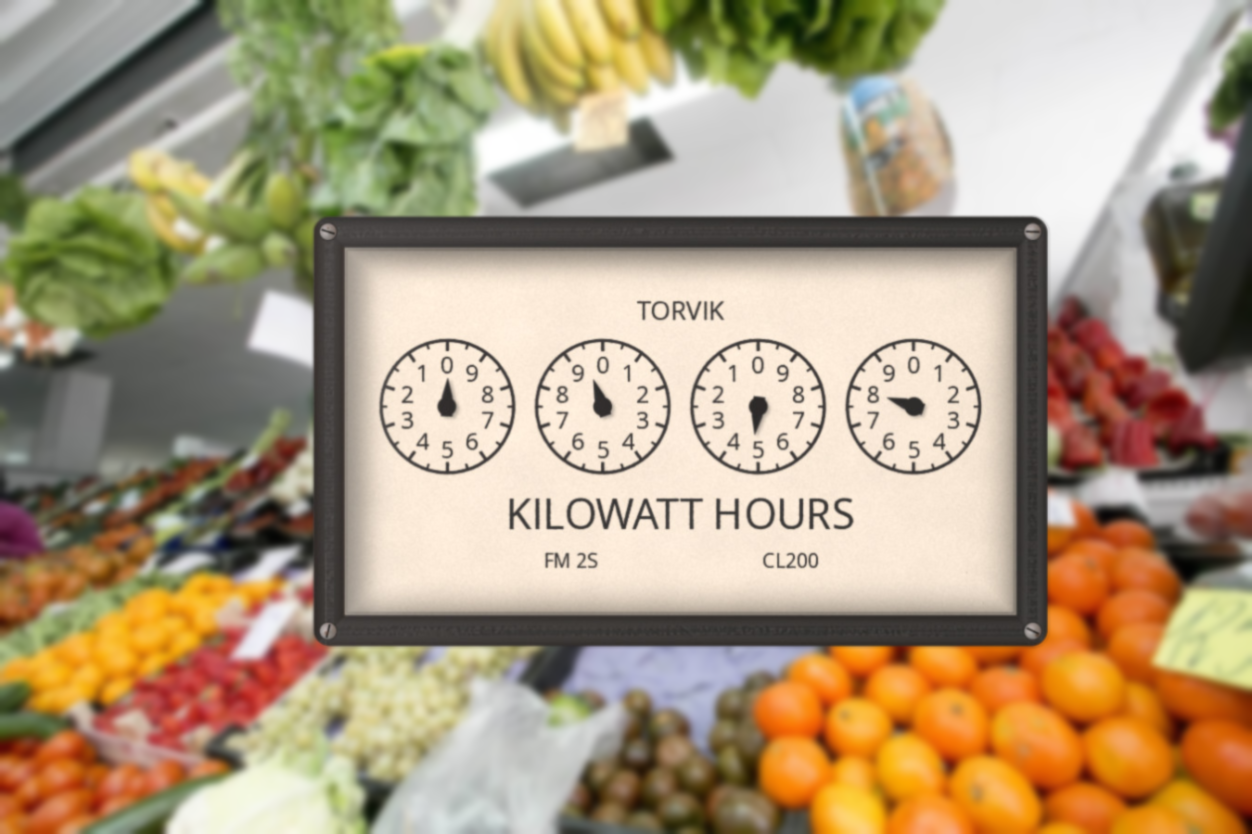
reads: value=9948 unit=kWh
